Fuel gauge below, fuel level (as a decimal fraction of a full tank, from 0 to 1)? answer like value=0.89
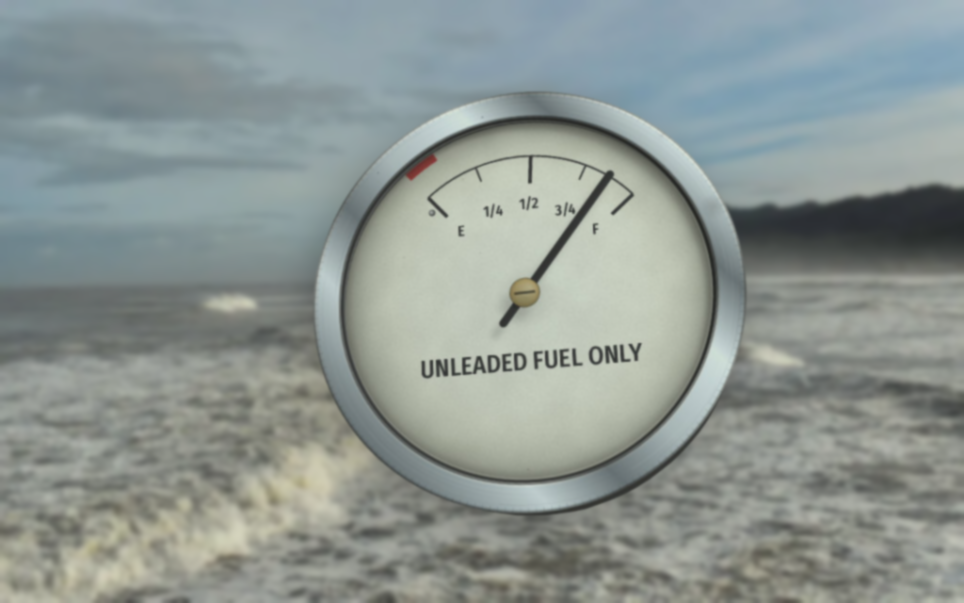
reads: value=0.875
